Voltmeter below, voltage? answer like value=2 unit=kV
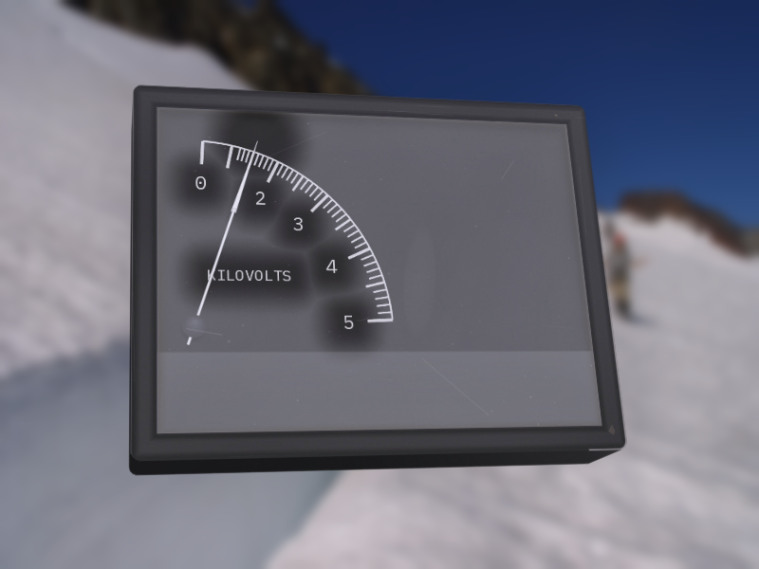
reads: value=1.5 unit=kV
